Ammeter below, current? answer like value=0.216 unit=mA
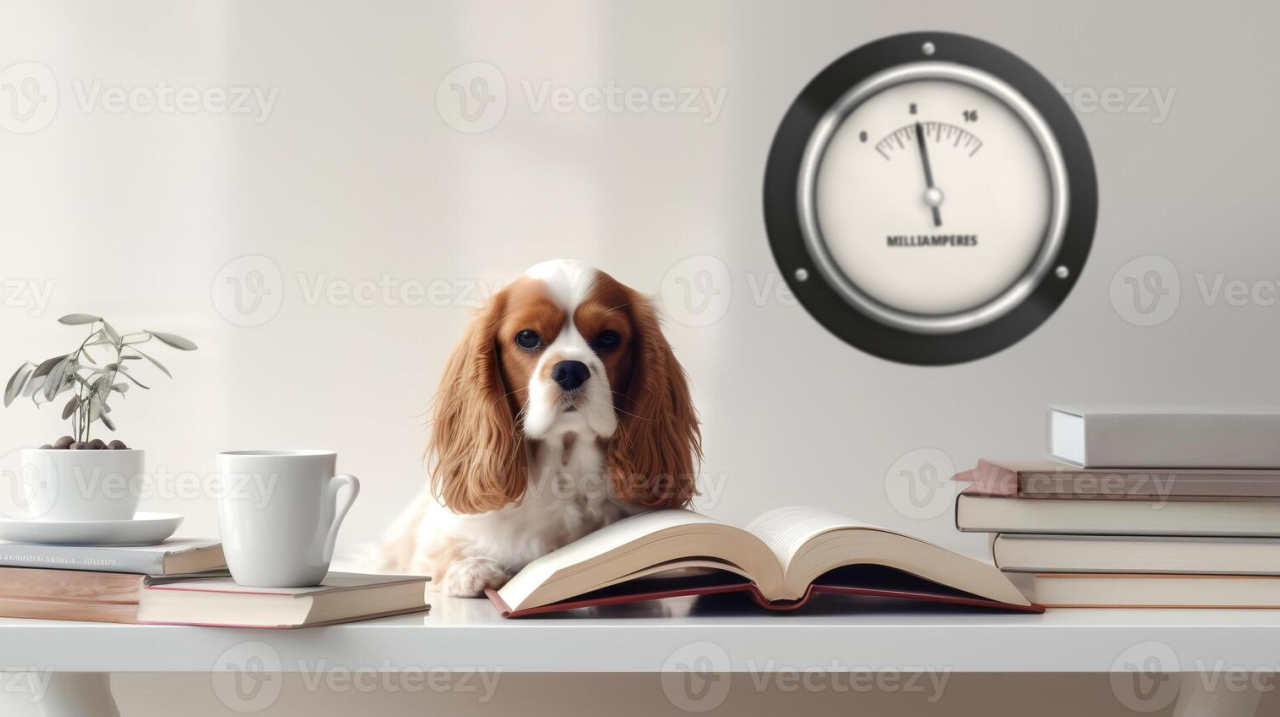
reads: value=8 unit=mA
